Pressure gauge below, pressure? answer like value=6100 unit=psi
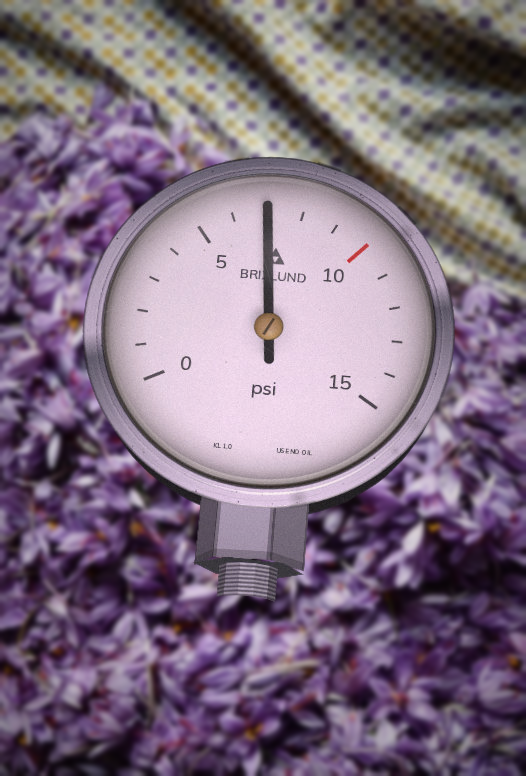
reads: value=7 unit=psi
